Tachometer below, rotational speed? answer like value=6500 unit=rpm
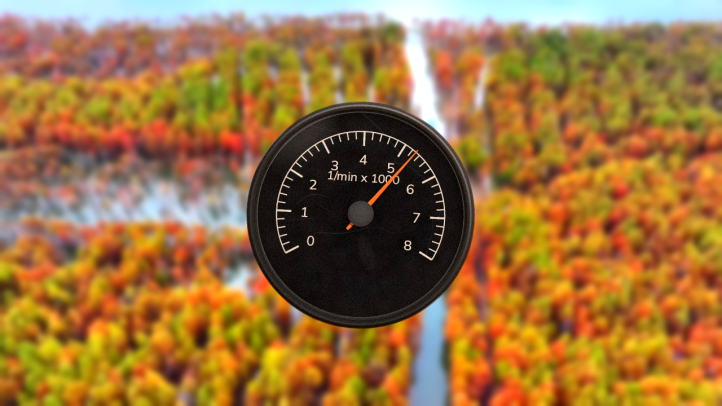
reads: value=5300 unit=rpm
